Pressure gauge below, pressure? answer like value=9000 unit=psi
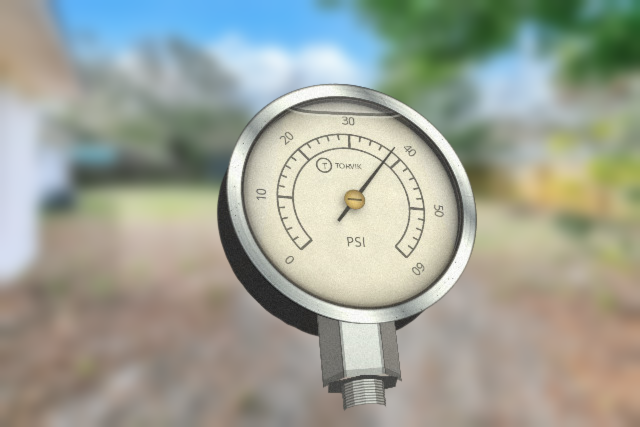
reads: value=38 unit=psi
